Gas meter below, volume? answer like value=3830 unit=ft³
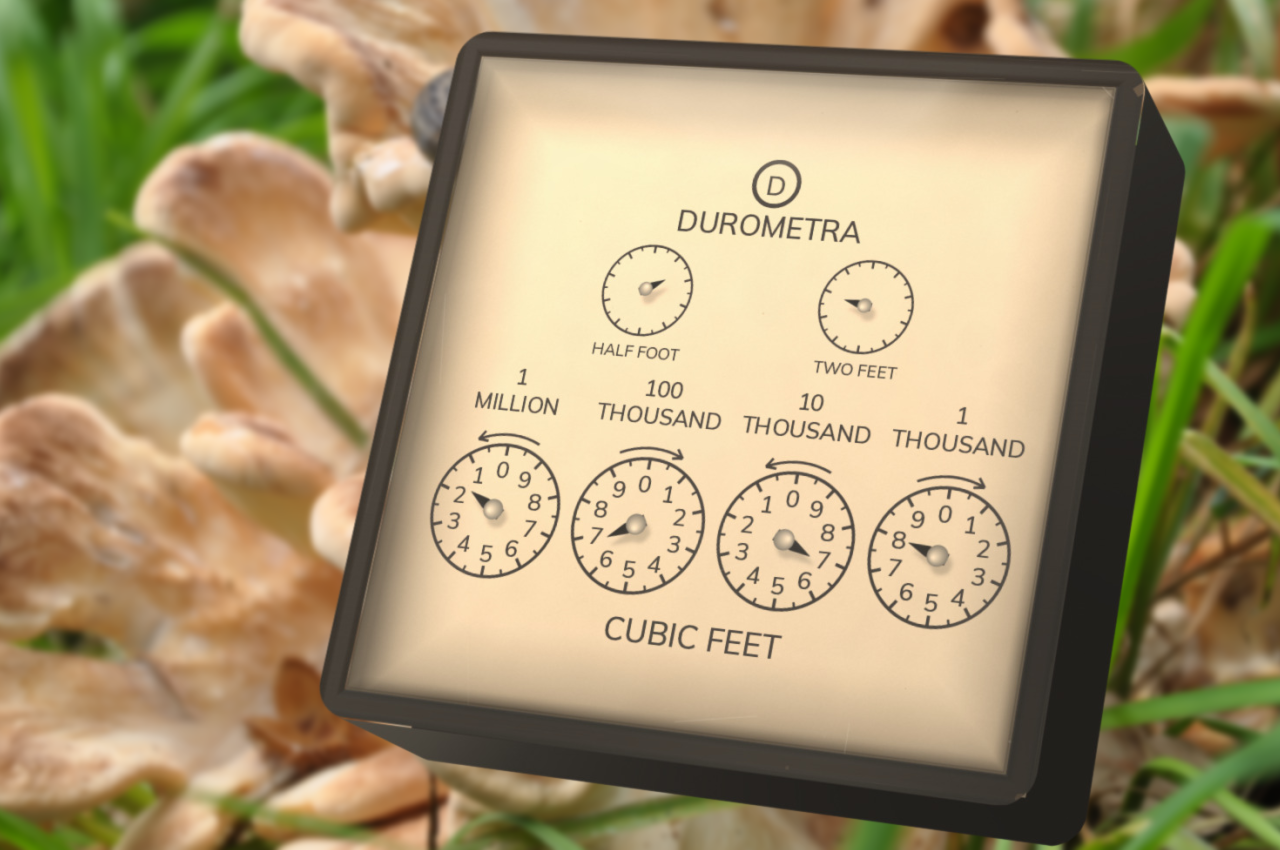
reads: value=166800 unit=ft³
